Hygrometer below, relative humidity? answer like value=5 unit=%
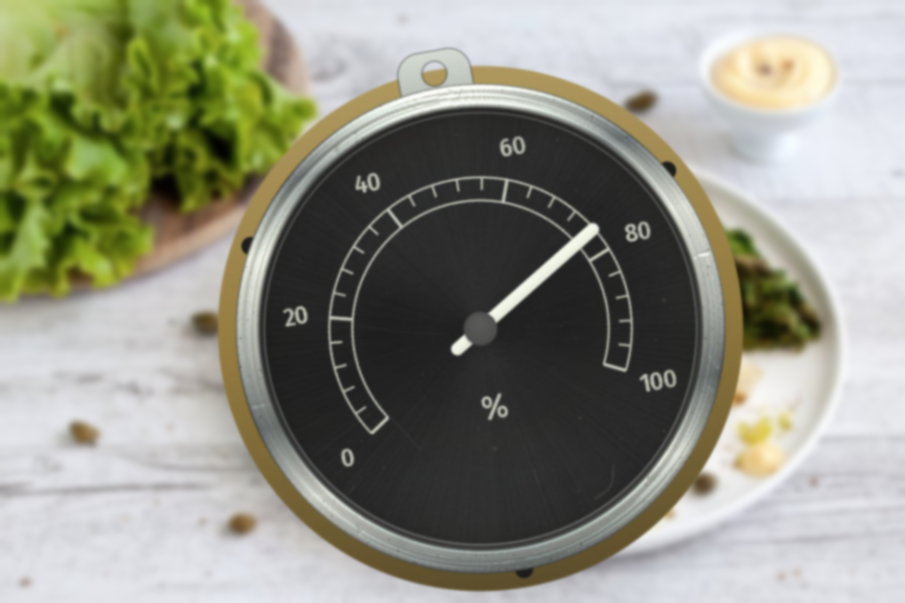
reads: value=76 unit=%
